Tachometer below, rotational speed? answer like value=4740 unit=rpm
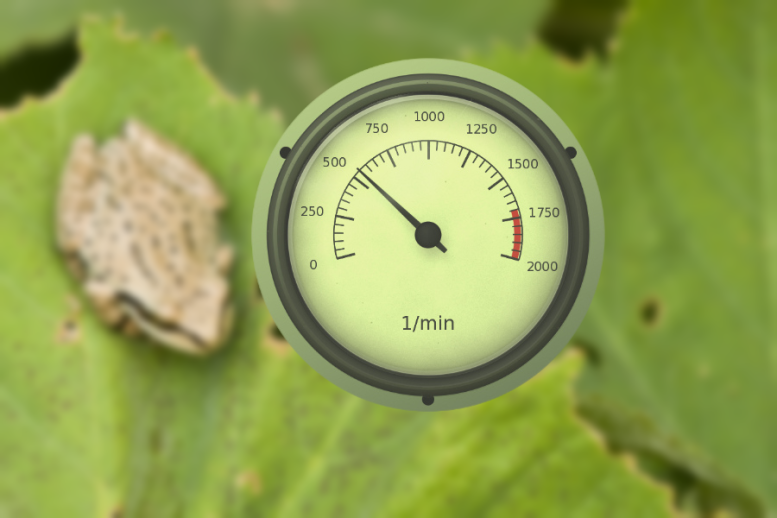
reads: value=550 unit=rpm
